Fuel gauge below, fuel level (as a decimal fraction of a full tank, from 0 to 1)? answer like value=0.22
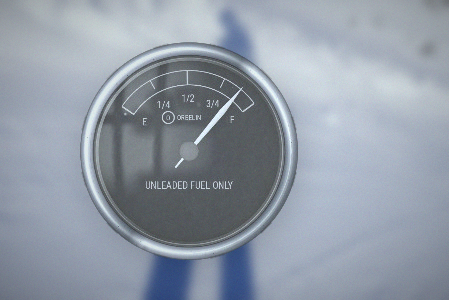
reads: value=0.875
